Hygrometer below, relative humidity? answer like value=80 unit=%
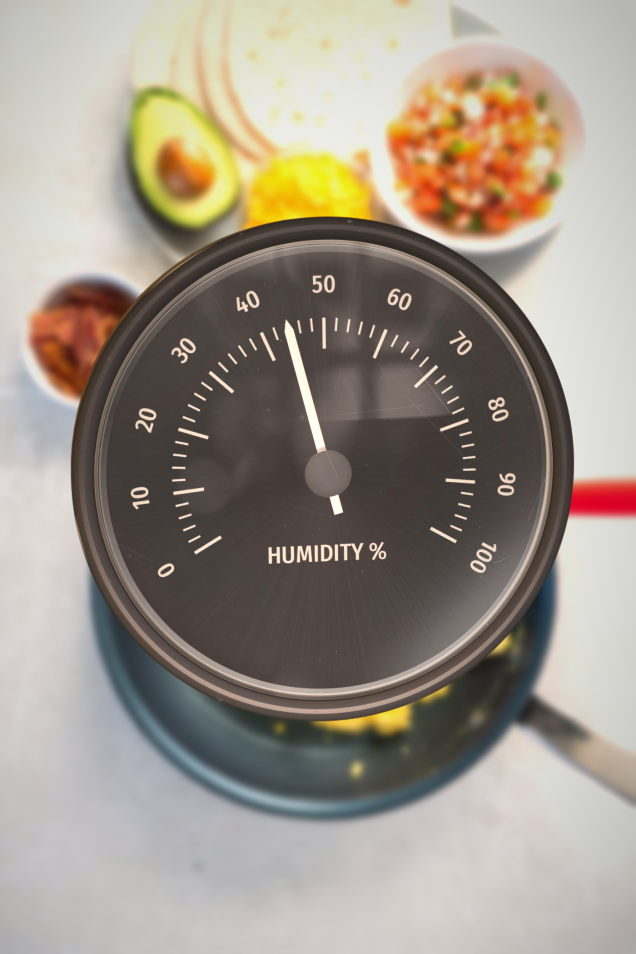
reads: value=44 unit=%
